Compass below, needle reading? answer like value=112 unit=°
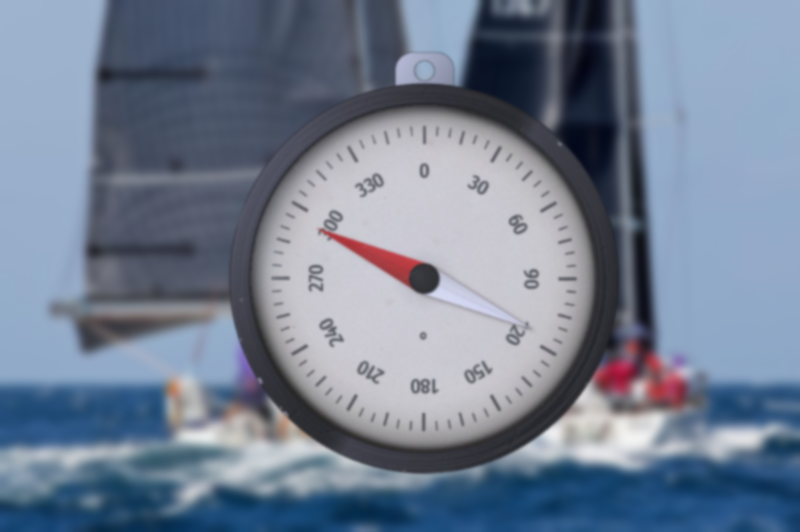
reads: value=295 unit=°
